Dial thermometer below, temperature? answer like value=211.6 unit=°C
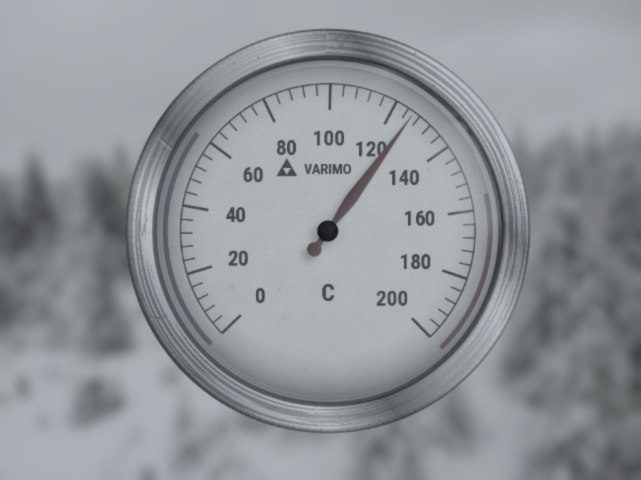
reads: value=126 unit=°C
